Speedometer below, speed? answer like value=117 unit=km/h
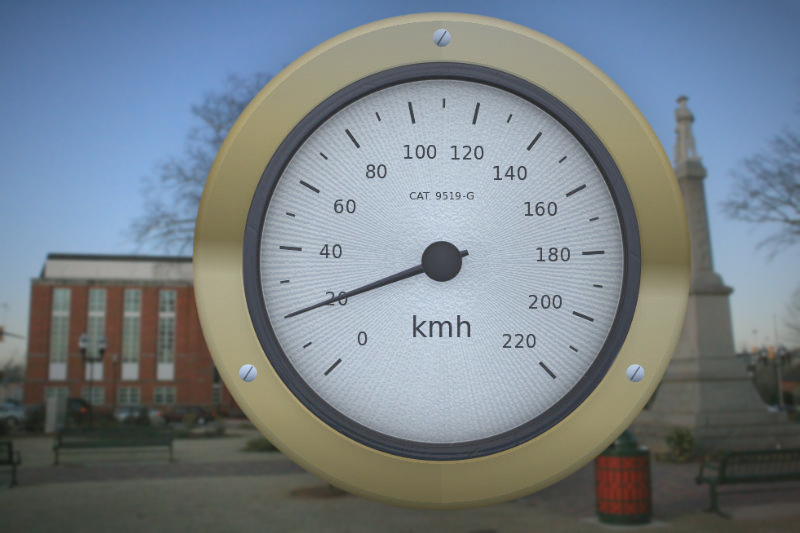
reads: value=20 unit=km/h
